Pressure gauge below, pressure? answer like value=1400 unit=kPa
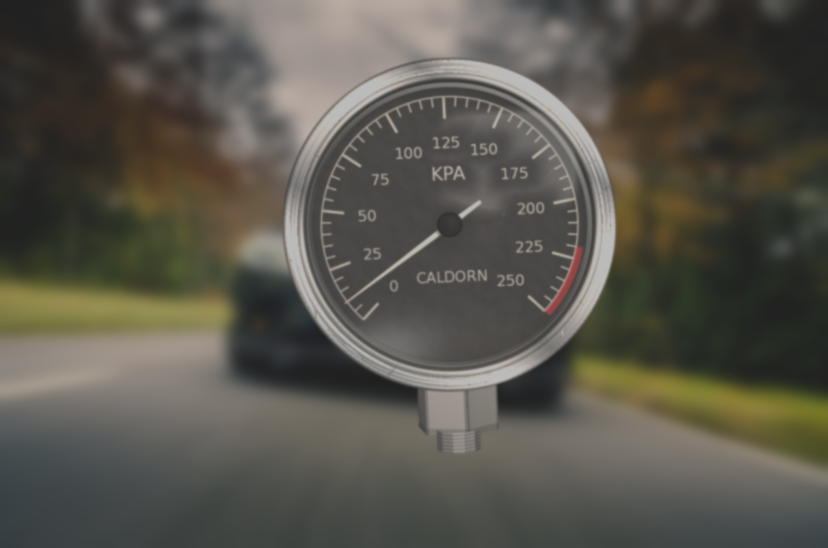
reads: value=10 unit=kPa
